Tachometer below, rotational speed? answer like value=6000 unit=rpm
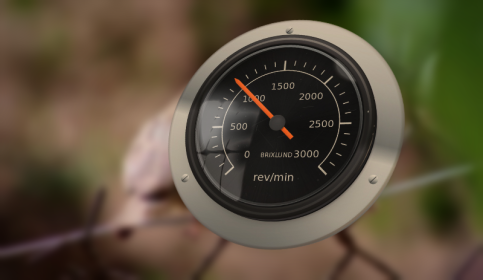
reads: value=1000 unit=rpm
